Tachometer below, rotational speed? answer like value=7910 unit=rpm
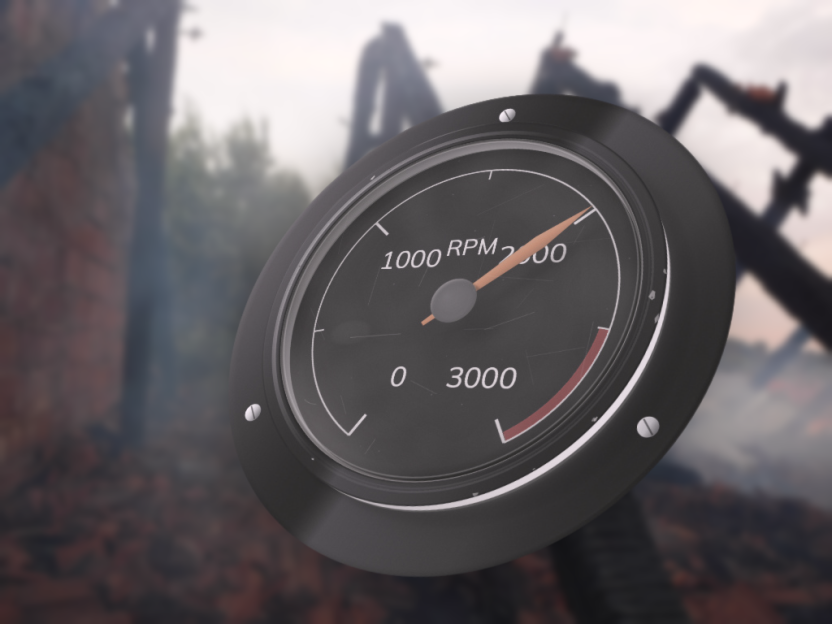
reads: value=2000 unit=rpm
